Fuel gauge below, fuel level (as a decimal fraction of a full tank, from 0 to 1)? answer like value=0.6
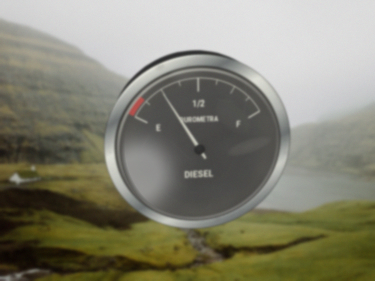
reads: value=0.25
